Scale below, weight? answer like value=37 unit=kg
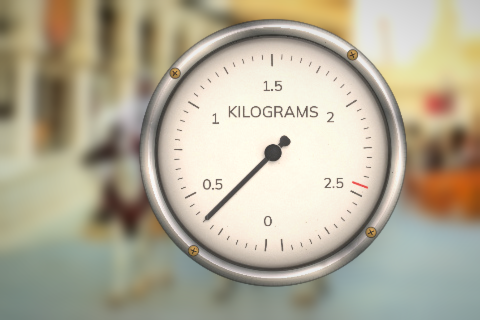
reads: value=0.35 unit=kg
